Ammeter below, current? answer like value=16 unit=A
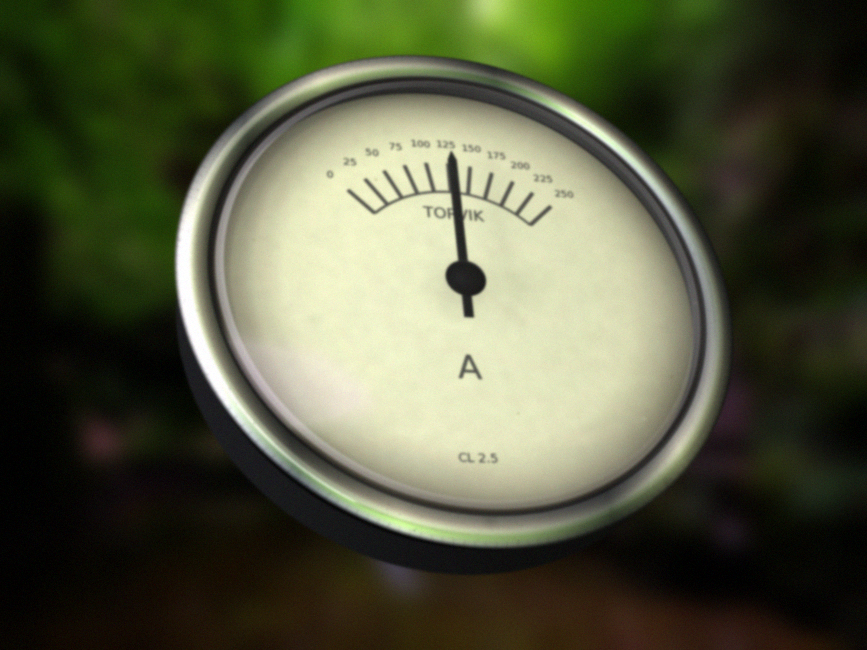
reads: value=125 unit=A
